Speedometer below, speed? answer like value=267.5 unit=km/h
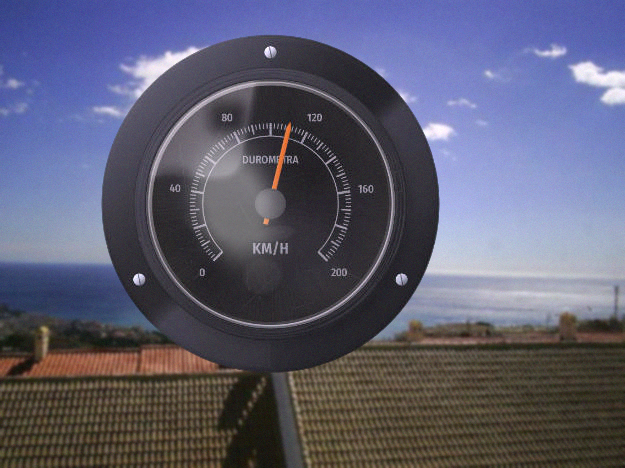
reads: value=110 unit=km/h
